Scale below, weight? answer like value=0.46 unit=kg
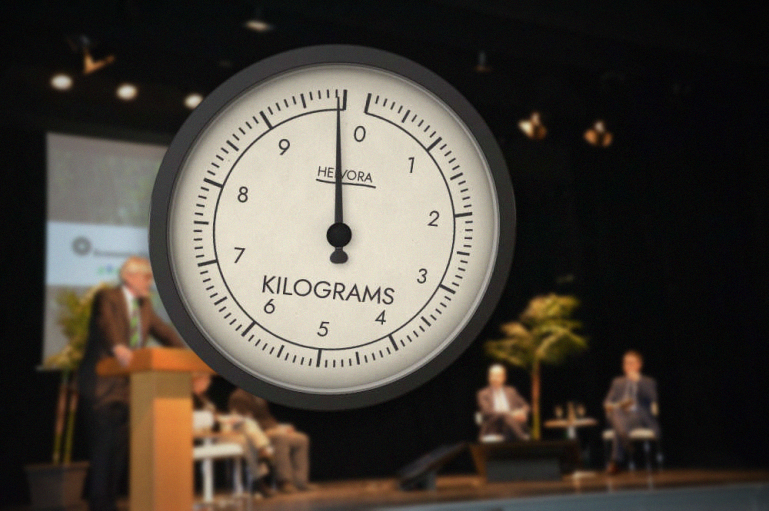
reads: value=9.9 unit=kg
